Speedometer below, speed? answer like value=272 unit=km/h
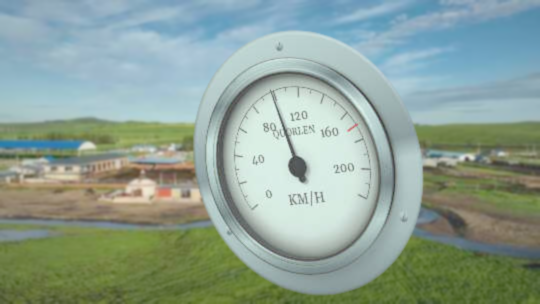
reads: value=100 unit=km/h
